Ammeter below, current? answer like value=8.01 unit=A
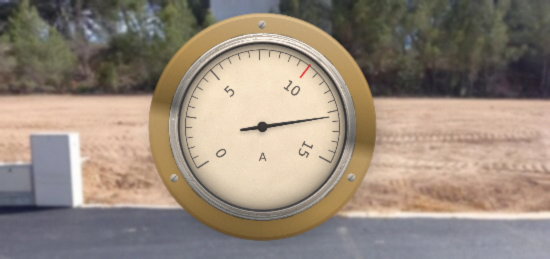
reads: value=12.75 unit=A
